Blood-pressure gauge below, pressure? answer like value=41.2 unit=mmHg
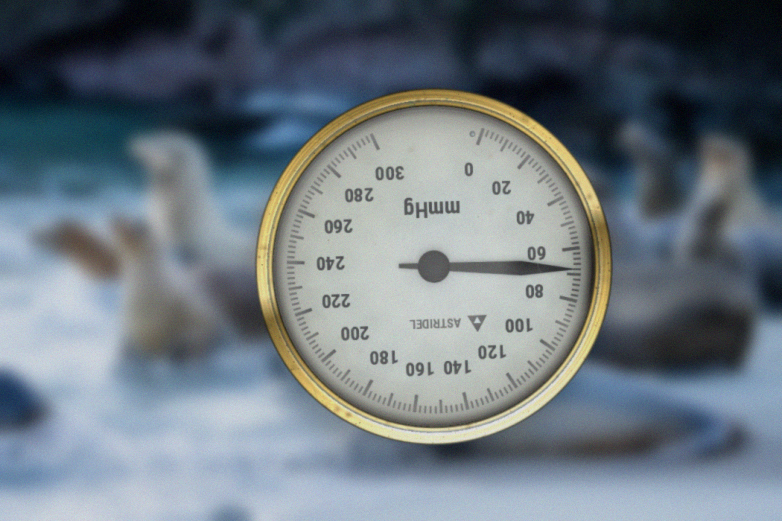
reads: value=68 unit=mmHg
